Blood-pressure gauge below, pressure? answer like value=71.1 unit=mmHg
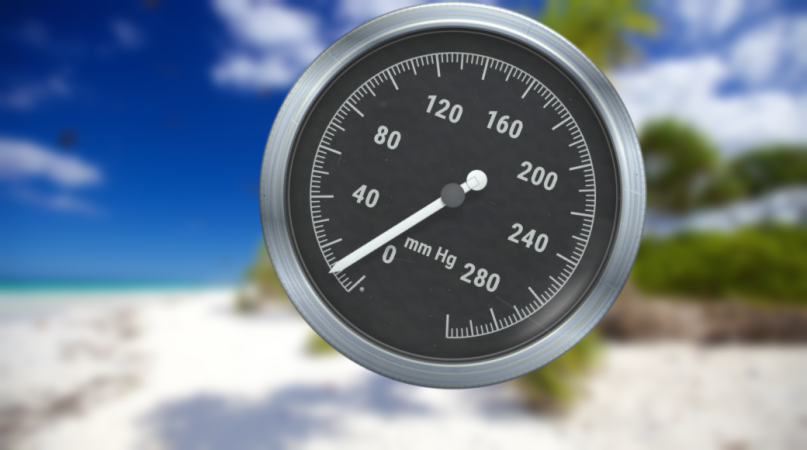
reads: value=10 unit=mmHg
